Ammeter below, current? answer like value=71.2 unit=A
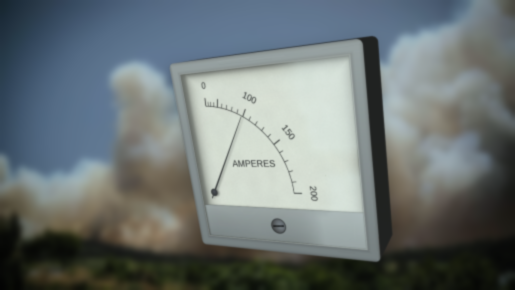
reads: value=100 unit=A
